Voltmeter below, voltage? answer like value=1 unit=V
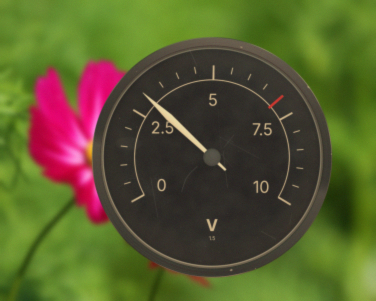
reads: value=3 unit=V
